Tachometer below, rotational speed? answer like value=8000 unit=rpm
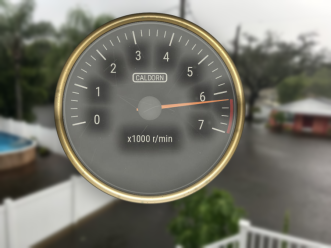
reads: value=6200 unit=rpm
